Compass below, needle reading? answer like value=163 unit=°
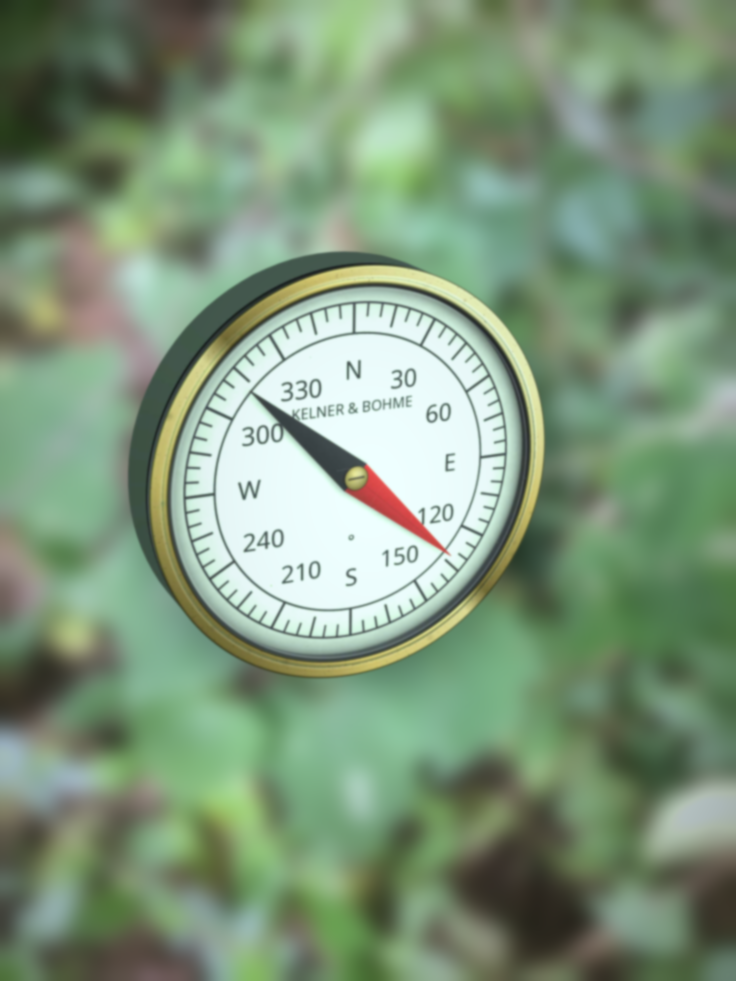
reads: value=132.5 unit=°
